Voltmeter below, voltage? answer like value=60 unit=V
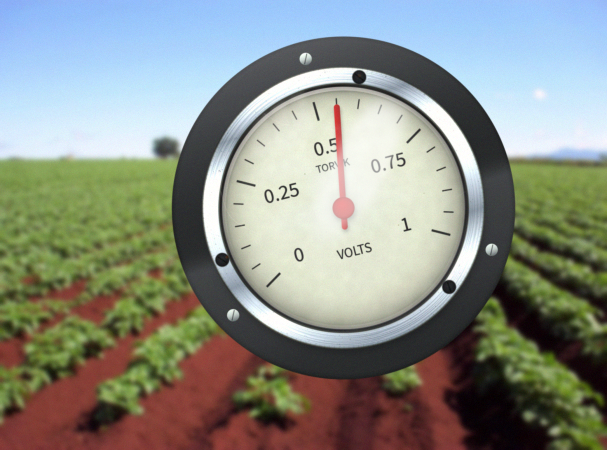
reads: value=0.55 unit=V
